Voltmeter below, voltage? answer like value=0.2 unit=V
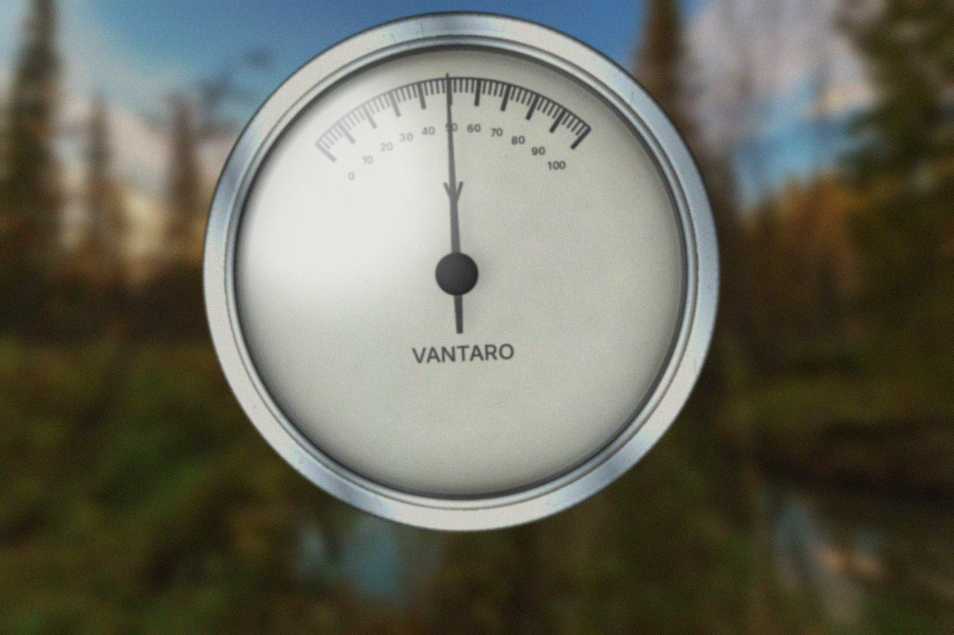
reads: value=50 unit=V
